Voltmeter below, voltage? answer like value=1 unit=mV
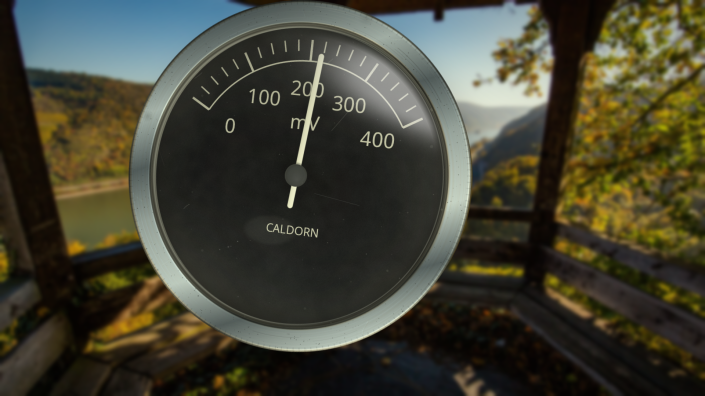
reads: value=220 unit=mV
